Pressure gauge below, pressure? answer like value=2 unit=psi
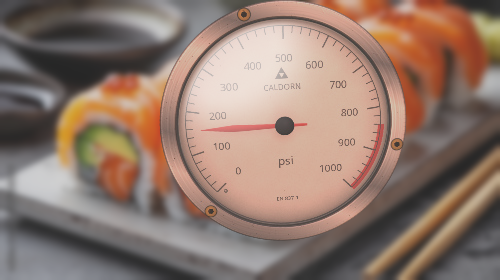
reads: value=160 unit=psi
